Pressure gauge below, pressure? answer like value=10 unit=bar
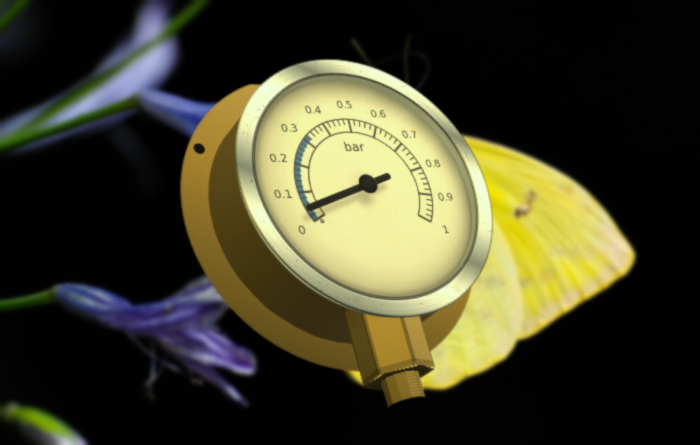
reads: value=0.04 unit=bar
